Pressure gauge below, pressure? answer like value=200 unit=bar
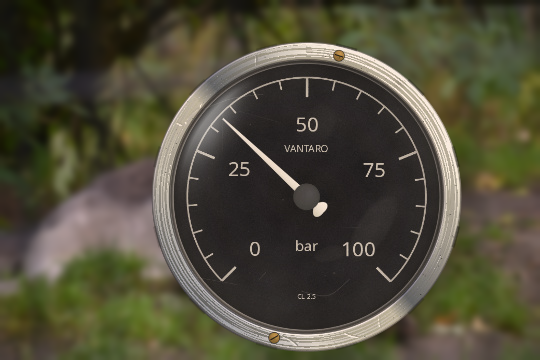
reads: value=32.5 unit=bar
